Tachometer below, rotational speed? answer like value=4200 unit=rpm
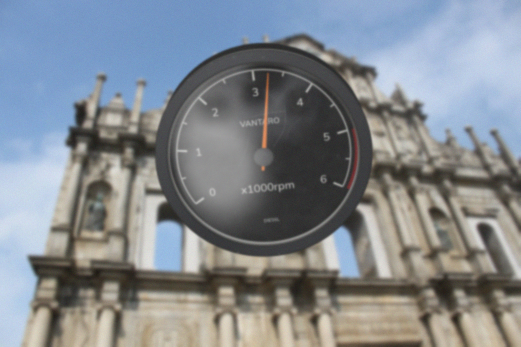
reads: value=3250 unit=rpm
